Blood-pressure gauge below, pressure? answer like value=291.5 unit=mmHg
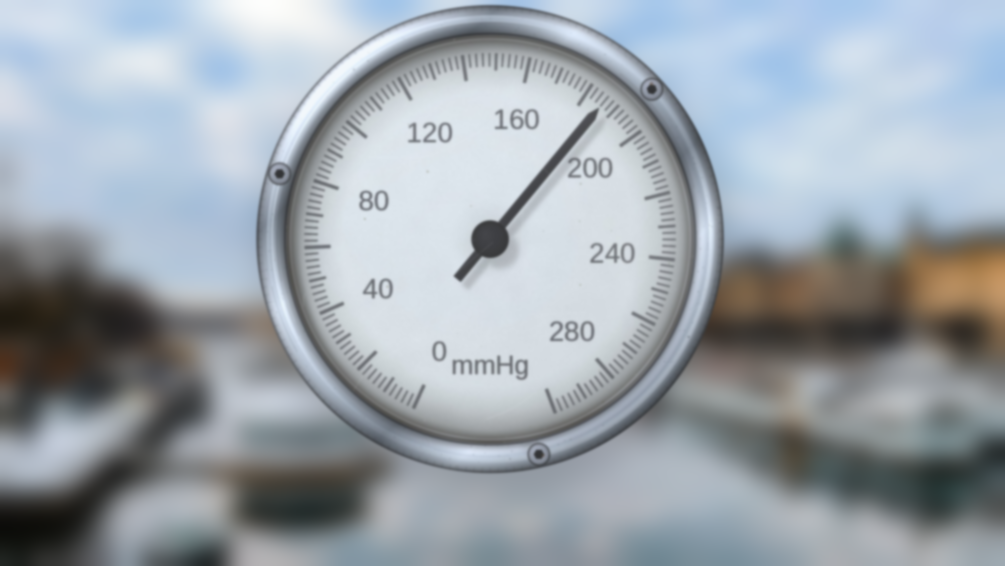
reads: value=186 unit=mmHg
